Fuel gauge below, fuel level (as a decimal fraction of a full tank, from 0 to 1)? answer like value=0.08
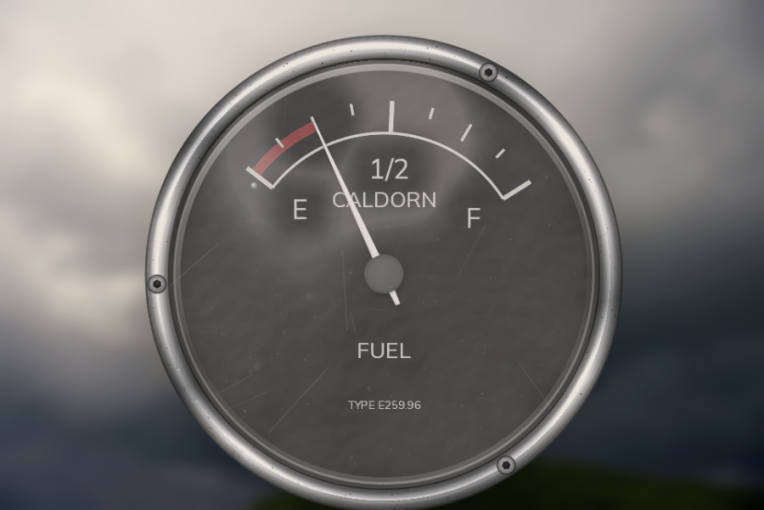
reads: value=0.25
